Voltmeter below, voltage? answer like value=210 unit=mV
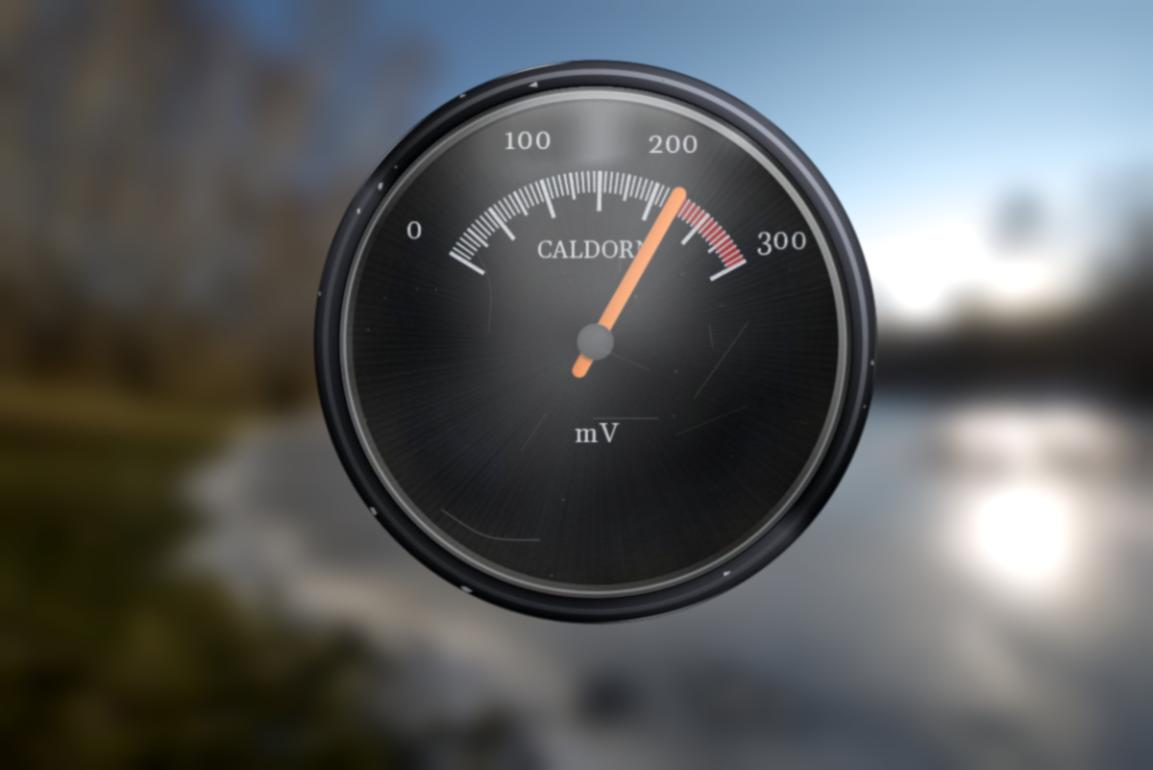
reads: value=220 unit=mV
